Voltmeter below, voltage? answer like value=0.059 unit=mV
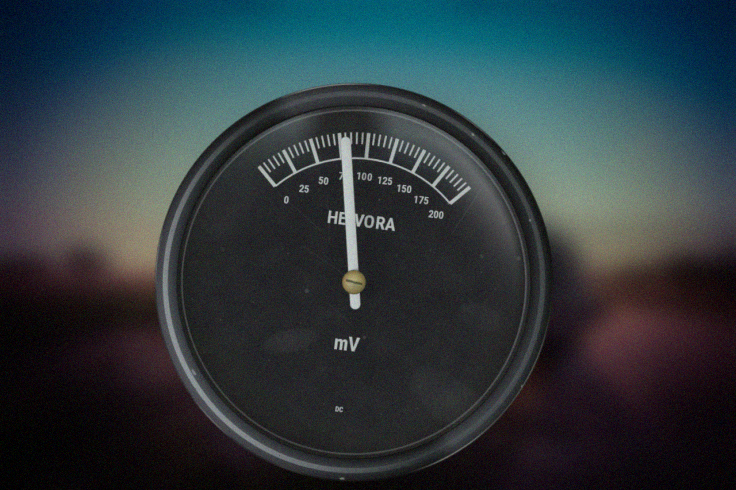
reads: value=80 unit=mV
